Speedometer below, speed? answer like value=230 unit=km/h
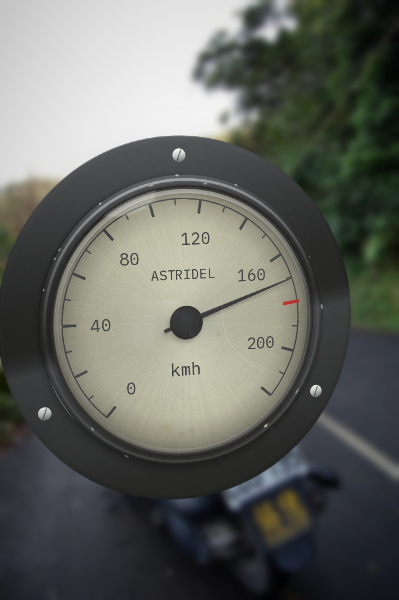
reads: value=170 unit=km/h
